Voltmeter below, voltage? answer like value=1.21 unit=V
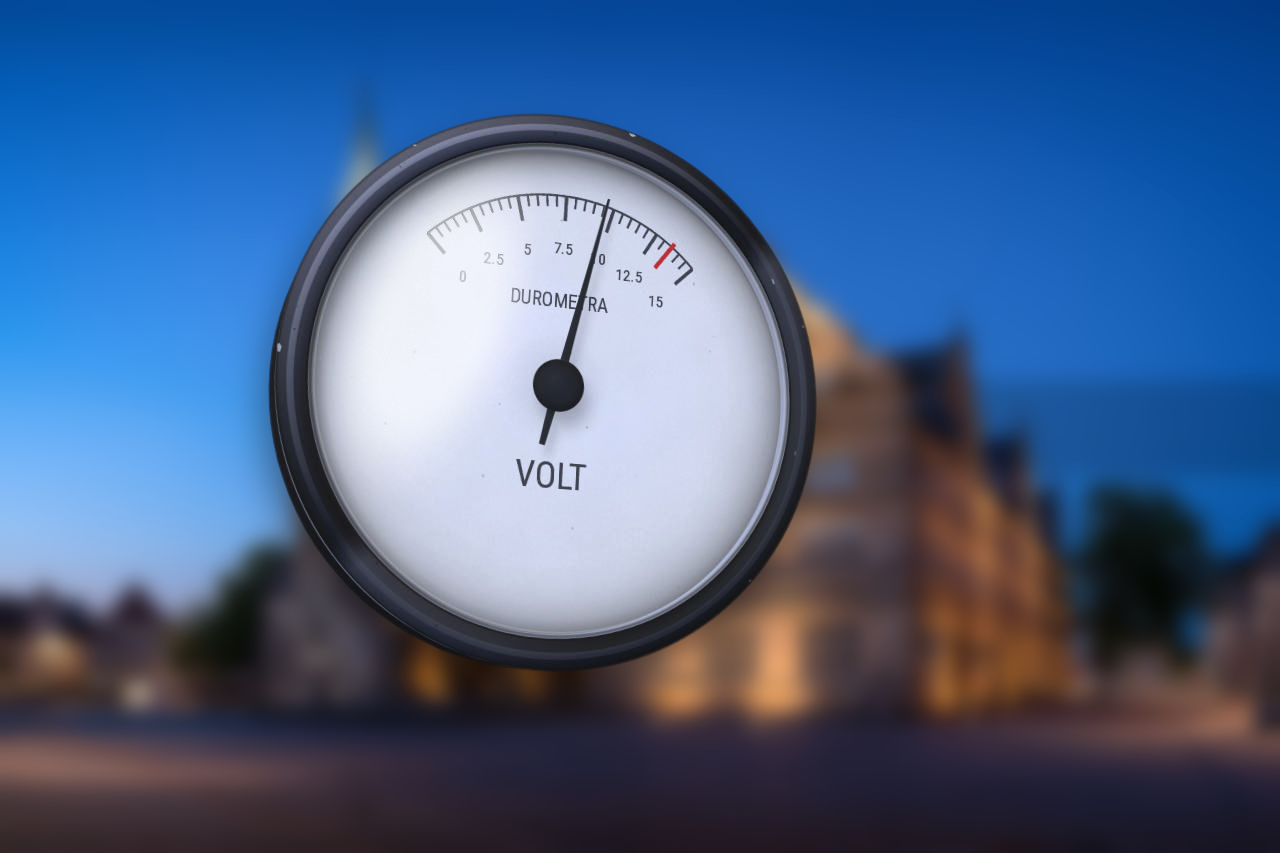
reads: value=9.5 unit=V
